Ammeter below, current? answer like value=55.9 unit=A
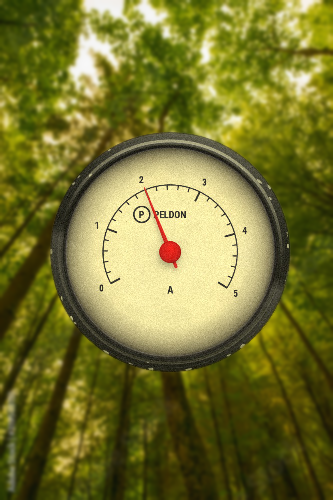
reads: value=2 unit=A
